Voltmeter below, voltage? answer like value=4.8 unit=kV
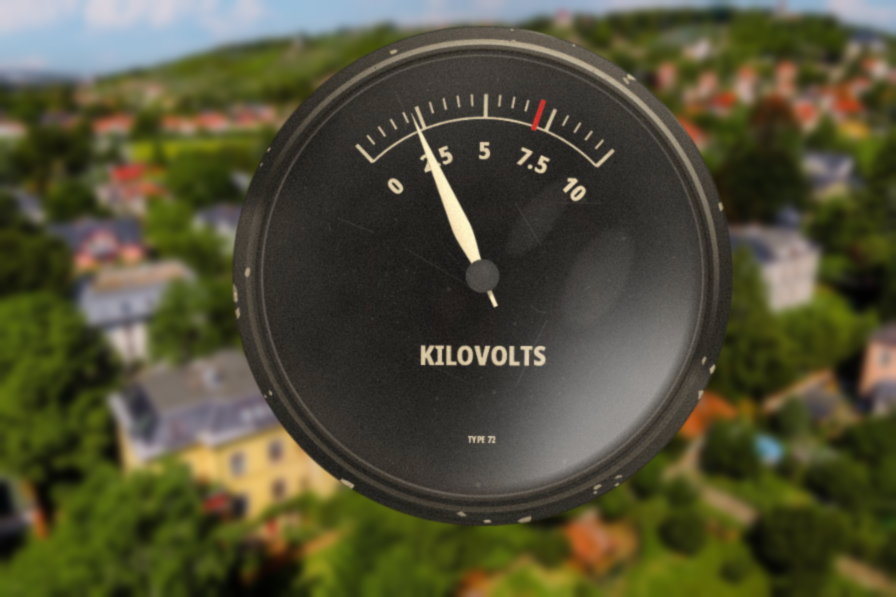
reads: value=2.25 unit=kV
